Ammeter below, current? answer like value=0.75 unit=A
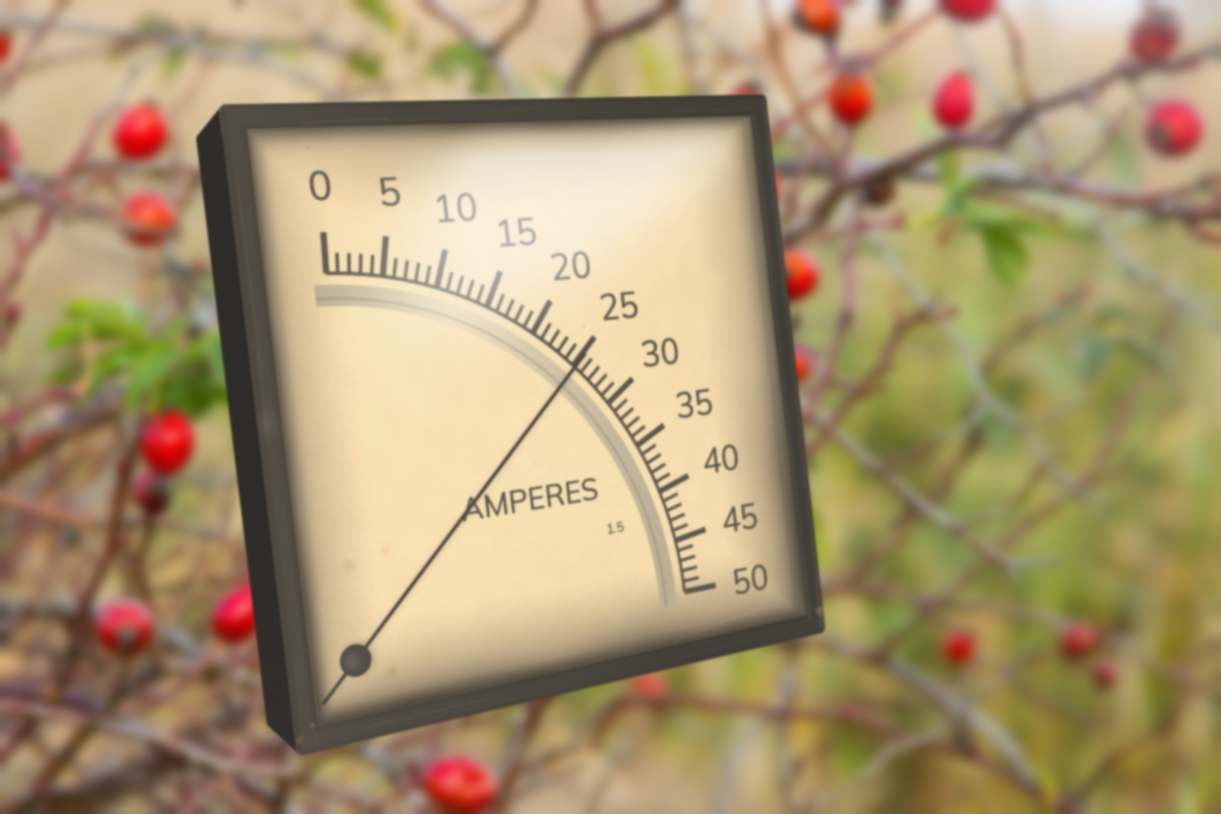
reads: value=25 unit=A
